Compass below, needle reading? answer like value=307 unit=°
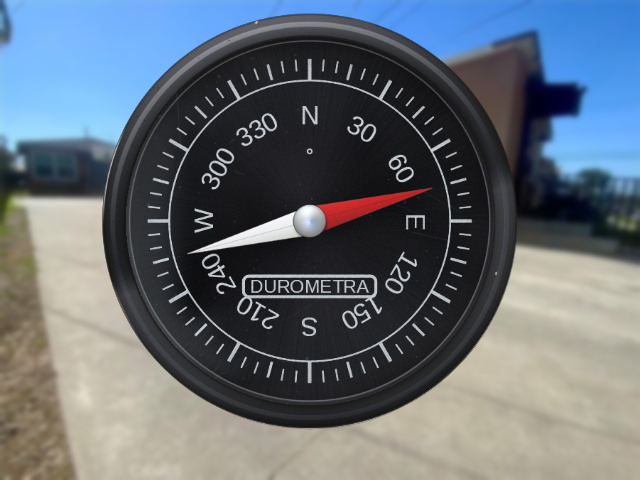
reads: value=75 unit=°
